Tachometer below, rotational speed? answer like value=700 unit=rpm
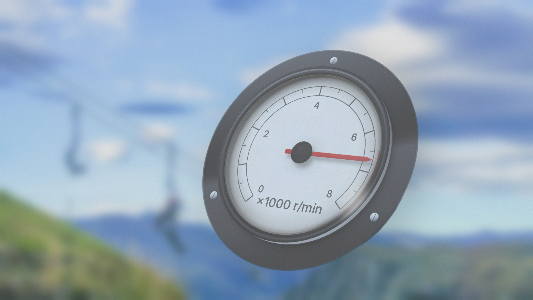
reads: value=6750 unit=rpm
